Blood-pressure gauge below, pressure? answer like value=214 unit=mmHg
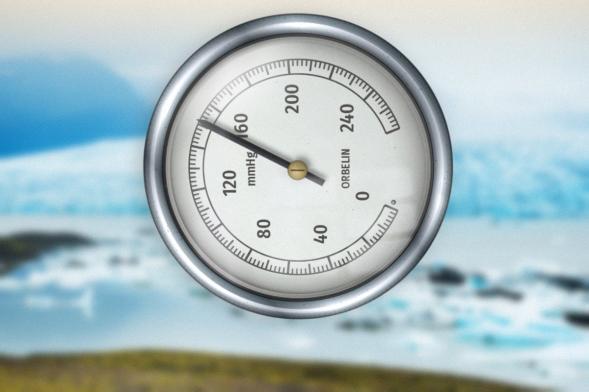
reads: value=152 unit=mmHg
